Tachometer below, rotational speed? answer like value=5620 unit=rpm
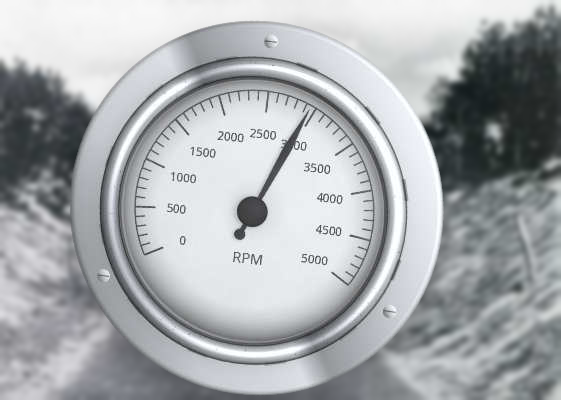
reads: value=2950 unit=rpm
